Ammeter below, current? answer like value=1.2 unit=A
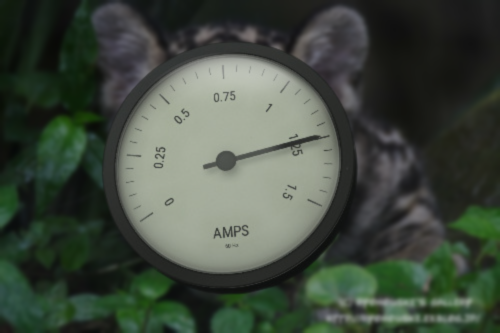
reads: value=1.25 unit=A
